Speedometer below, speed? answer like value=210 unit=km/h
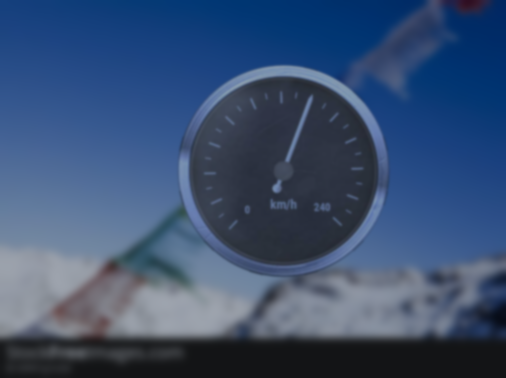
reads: value=140 unit=km/h
